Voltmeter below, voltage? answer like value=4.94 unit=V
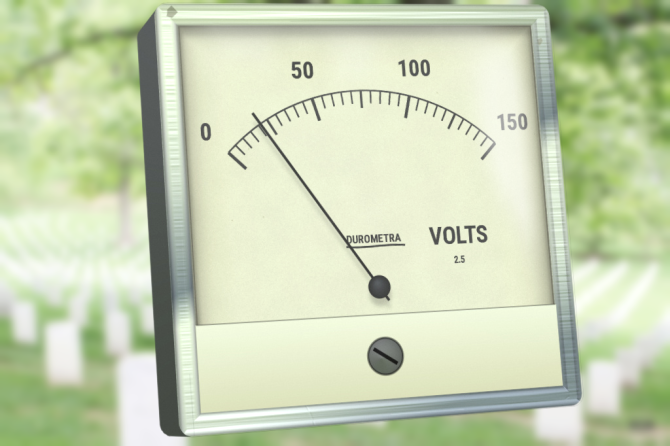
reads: value=20 unit=V
